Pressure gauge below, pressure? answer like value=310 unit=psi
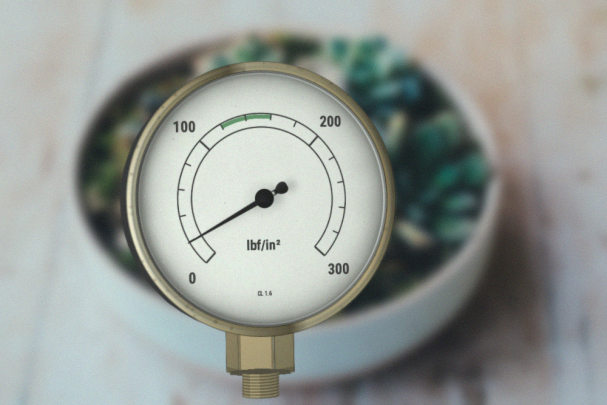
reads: value=20 unit=psi
